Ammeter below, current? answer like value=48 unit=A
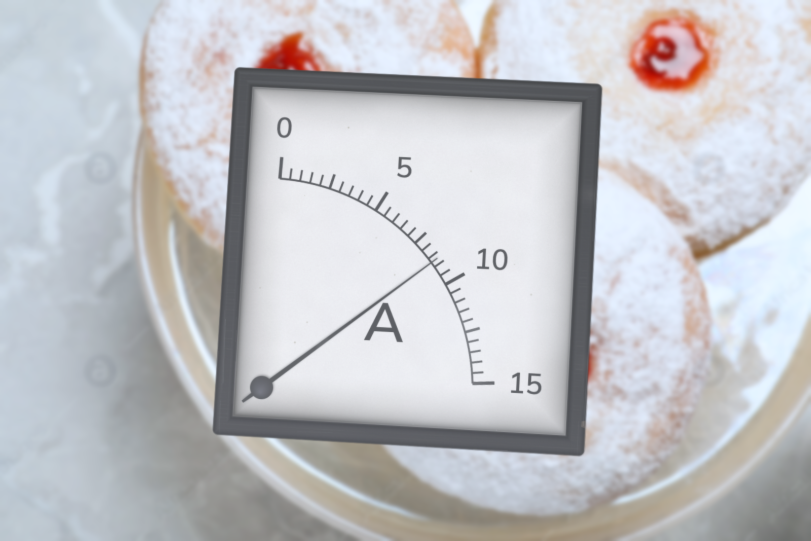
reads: value=8.75 unit=A
